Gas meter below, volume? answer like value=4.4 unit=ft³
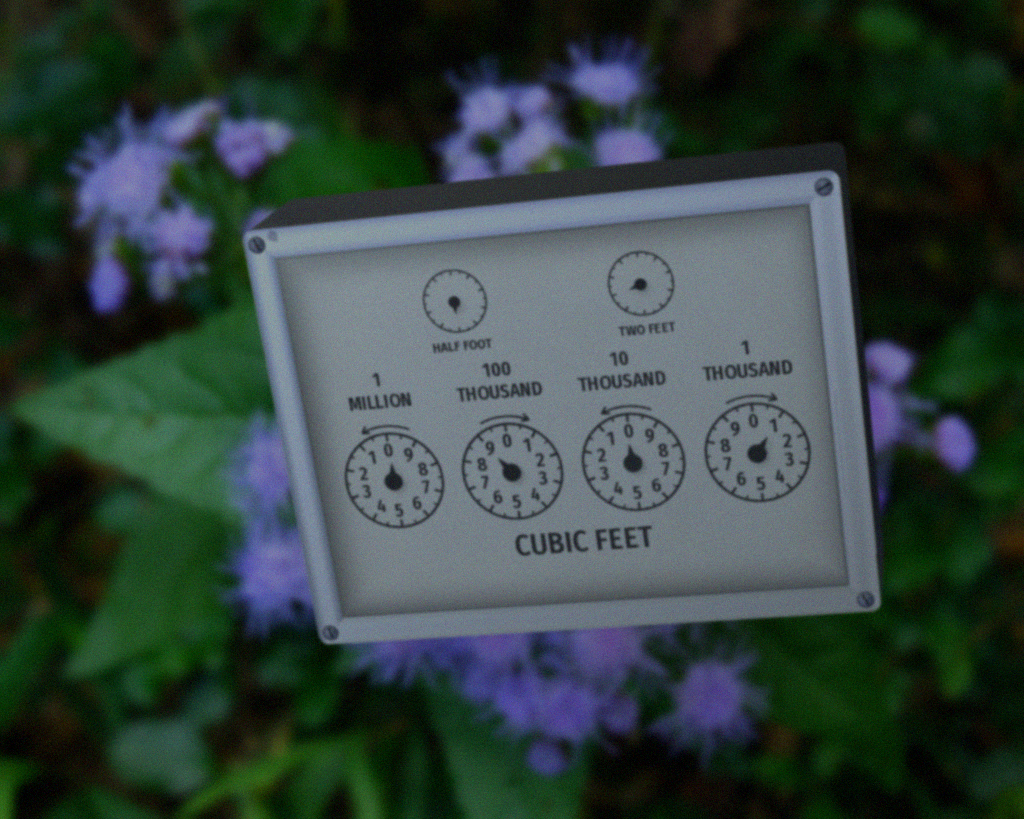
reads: value=990100 unit=ft³
